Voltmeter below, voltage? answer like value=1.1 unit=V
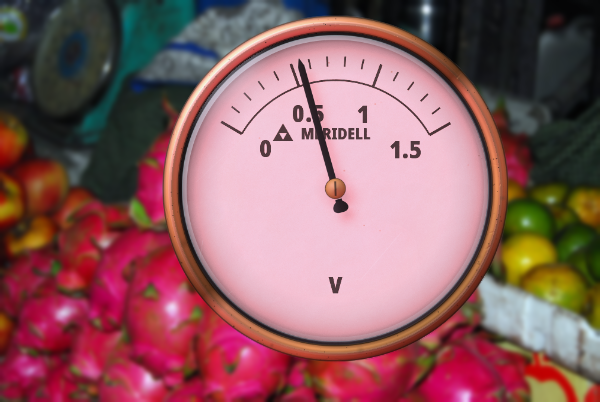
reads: value=0.55 unit=V
